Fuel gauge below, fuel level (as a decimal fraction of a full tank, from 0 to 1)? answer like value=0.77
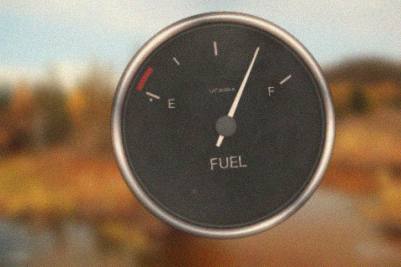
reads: value=0.75
